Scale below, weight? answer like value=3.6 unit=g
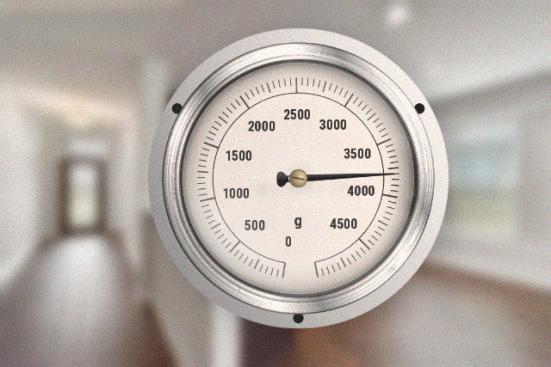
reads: value=3800 unit=g
